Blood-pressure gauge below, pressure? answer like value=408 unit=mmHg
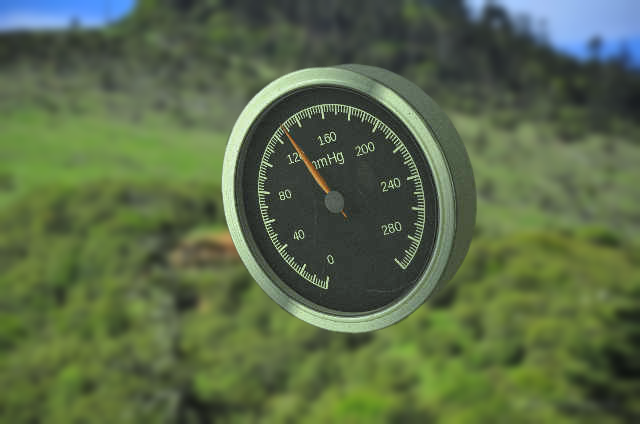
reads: value=130 unit=mmHg
